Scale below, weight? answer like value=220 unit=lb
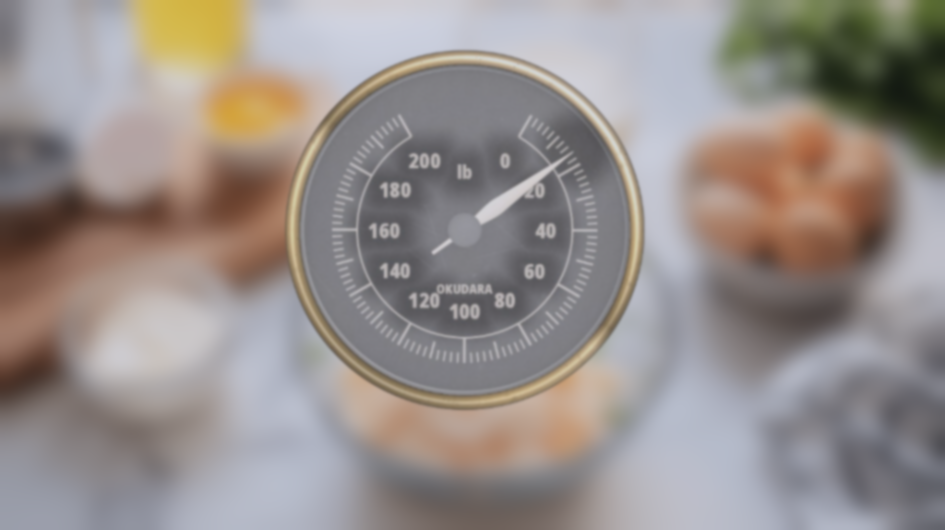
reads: value=16 unit=lb
